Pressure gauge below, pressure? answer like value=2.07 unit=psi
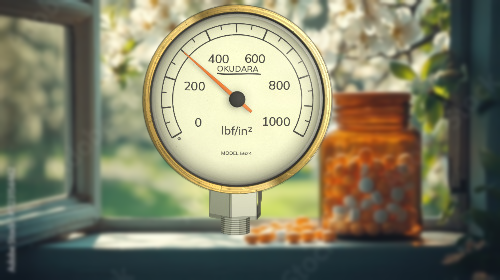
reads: value=300 unit=psi
